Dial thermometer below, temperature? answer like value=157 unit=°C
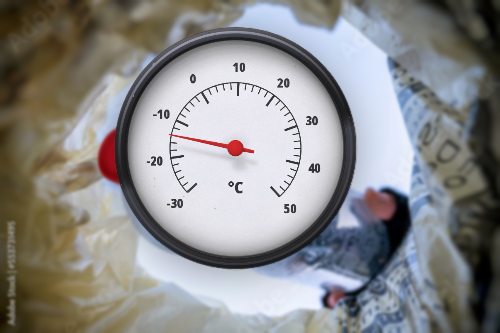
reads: value=-14 unit=°C
